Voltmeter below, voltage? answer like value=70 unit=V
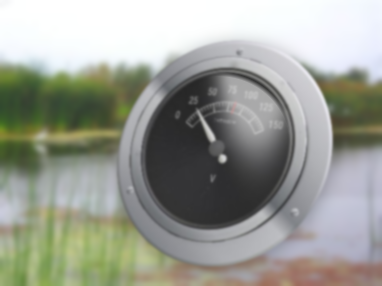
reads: value=25 unit=V
